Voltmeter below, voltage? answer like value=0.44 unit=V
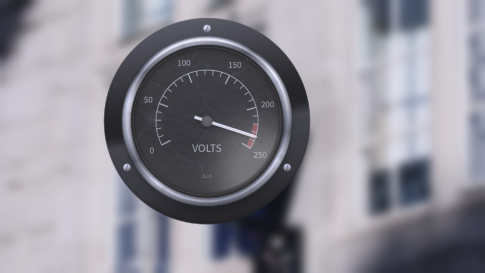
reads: value=235 unit=V
